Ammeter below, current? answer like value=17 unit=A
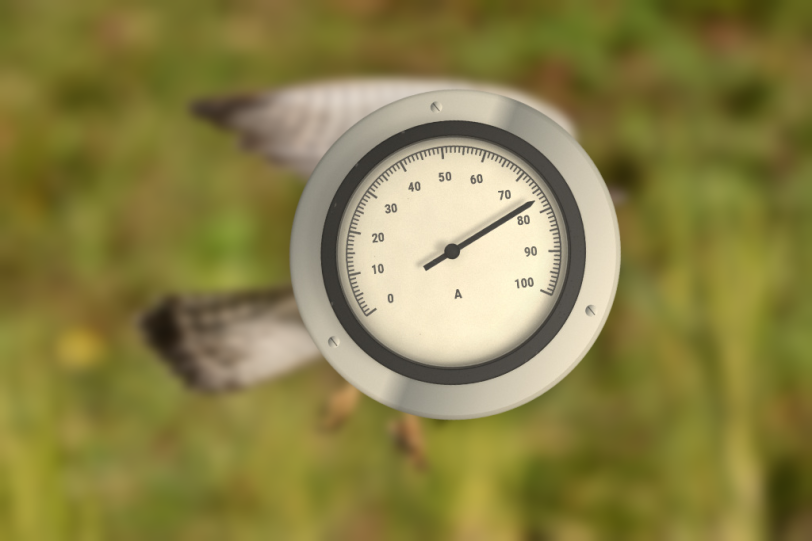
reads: value=77 unit=A
